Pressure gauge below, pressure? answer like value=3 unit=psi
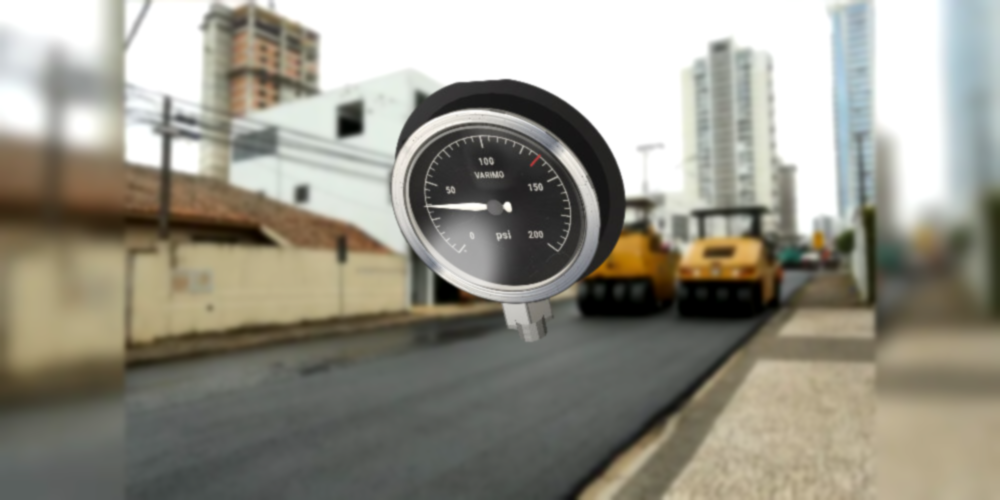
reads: value=35 unit=psi
